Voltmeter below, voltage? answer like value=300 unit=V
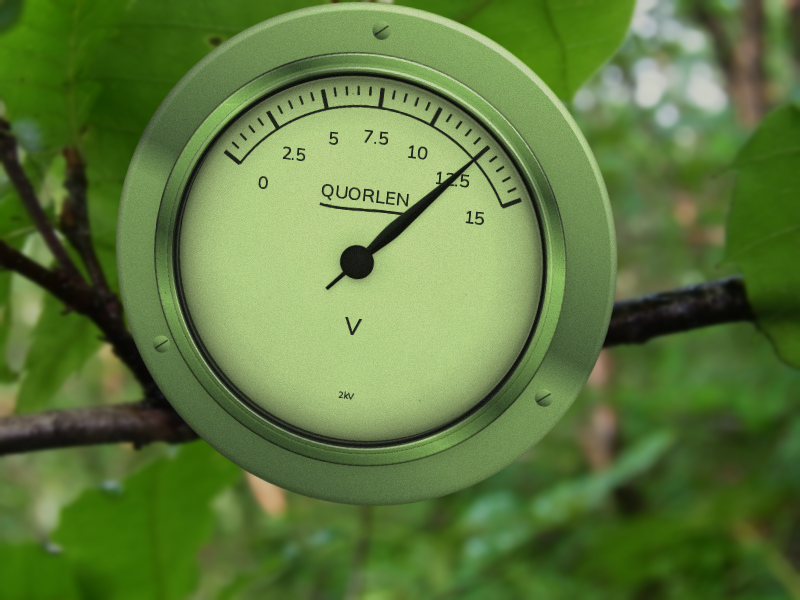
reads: value=12.5 unit=V
